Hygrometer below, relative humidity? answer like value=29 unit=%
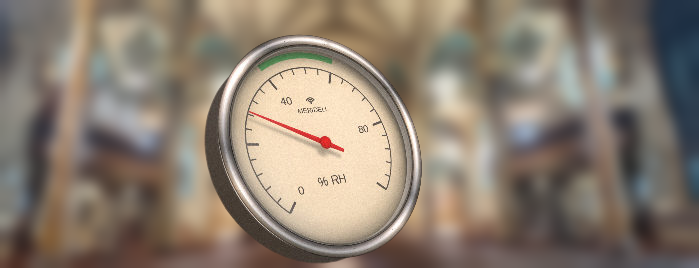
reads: value=28 unit=%
